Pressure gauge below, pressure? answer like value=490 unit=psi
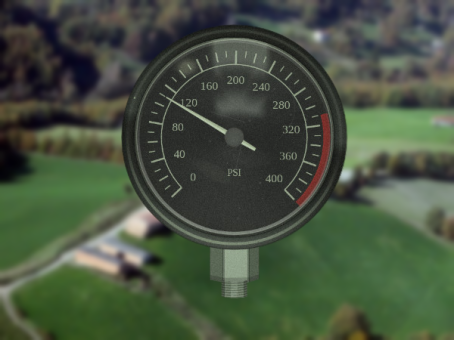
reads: value=110 unit=psi
